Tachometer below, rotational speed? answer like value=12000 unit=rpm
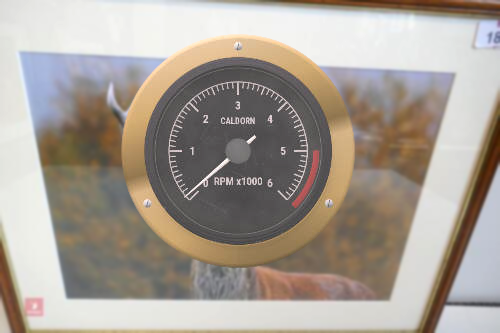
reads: value=100 unit=rpm
